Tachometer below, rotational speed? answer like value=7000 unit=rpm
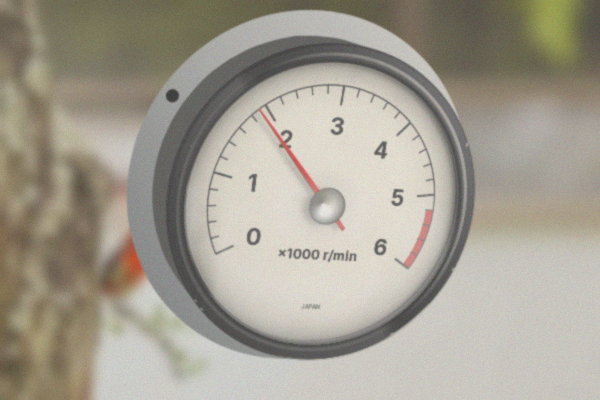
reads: value=1900 unit=rpm
